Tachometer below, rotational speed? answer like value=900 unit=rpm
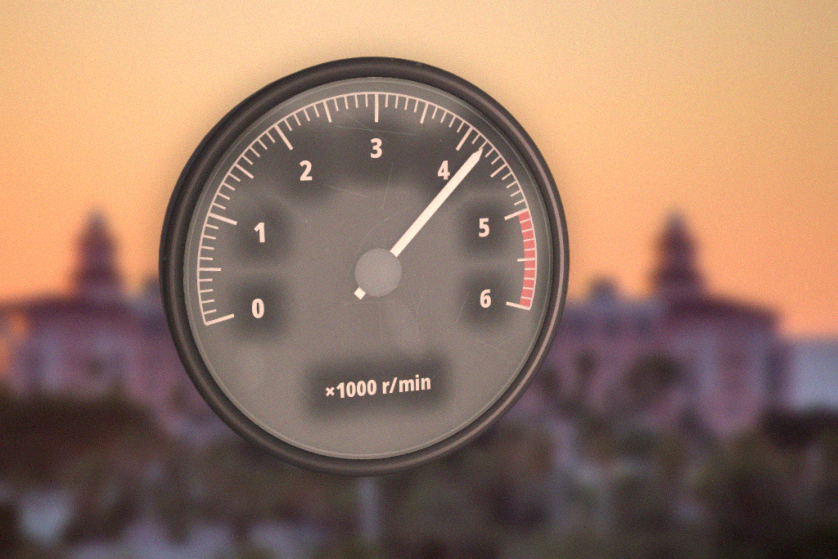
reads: value=4200 unit=rpm
